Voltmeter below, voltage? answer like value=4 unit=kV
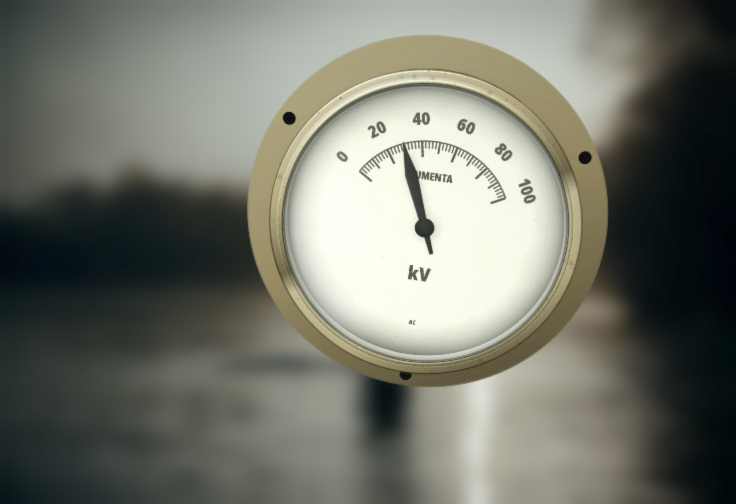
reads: value=30 unit=kV
